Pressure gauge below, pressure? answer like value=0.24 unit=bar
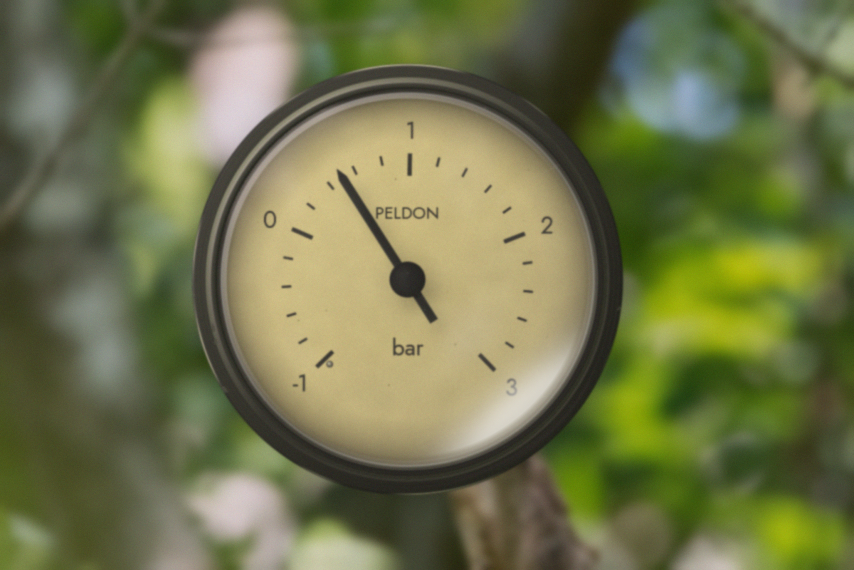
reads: value=0.5 unit=bar
